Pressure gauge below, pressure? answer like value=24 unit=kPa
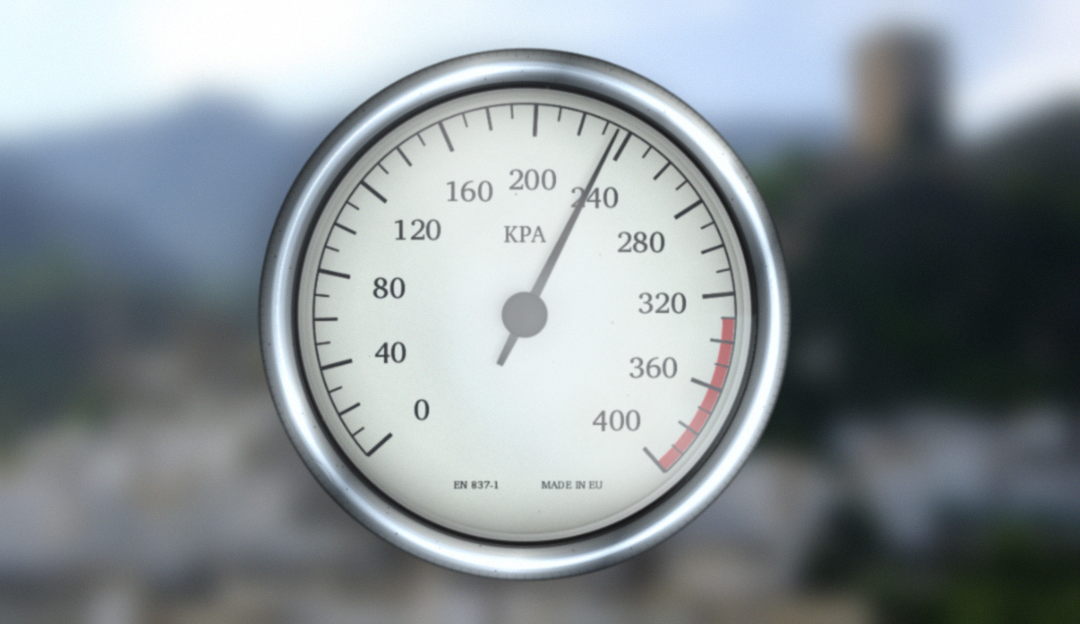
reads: value=235 unit=kPa
